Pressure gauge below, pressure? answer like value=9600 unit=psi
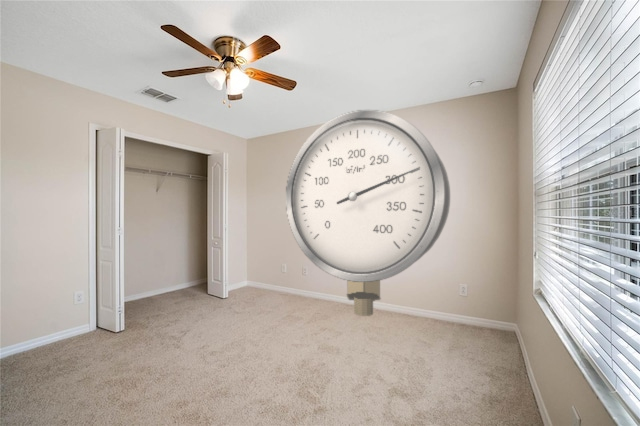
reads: value=300 unit=psi
